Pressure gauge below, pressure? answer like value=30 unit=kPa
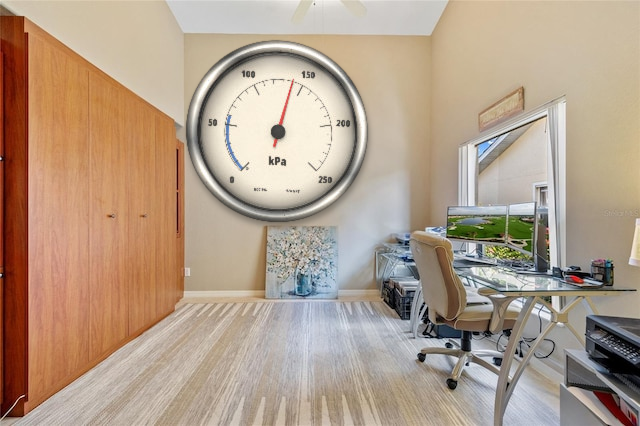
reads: value=140 unit=kPa
